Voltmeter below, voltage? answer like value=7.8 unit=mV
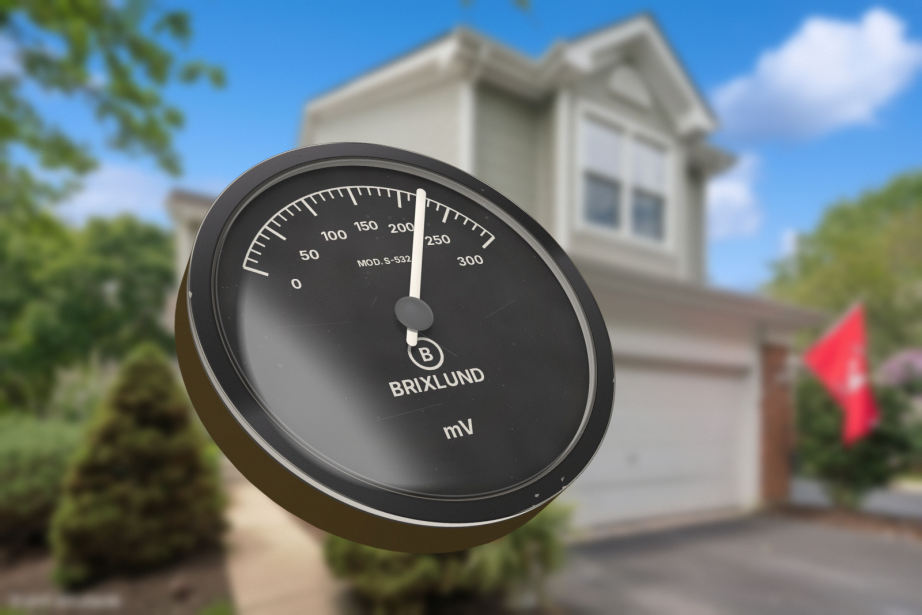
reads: value=220 unit=mV
